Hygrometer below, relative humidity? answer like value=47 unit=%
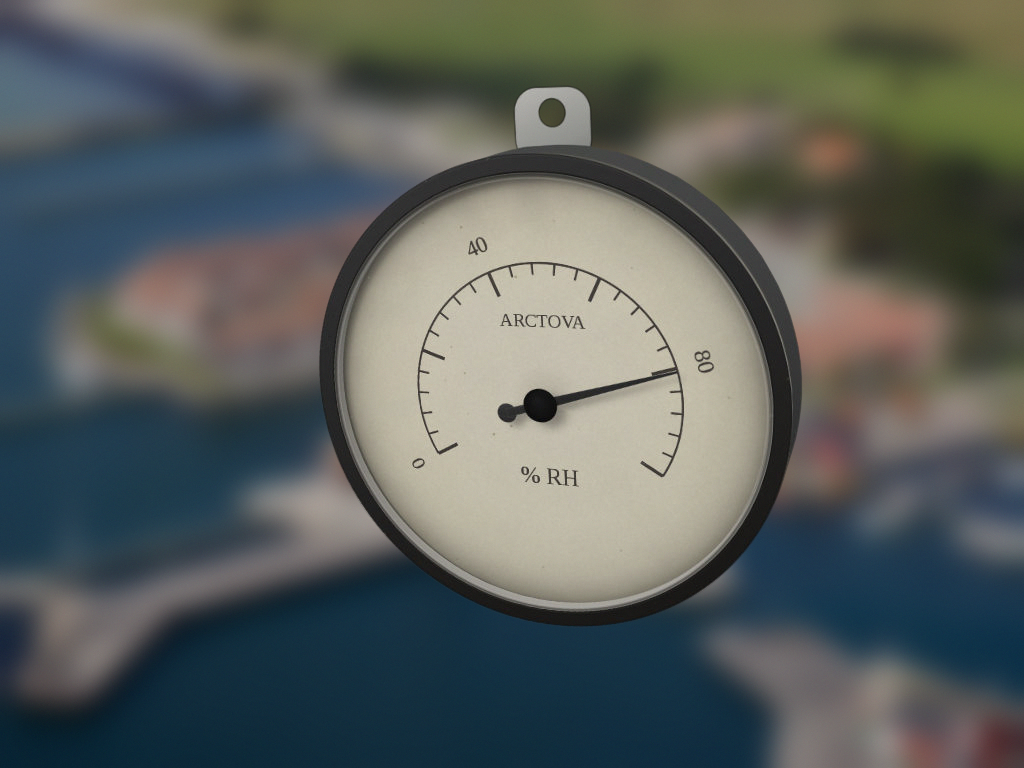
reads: value=80 unit=%
